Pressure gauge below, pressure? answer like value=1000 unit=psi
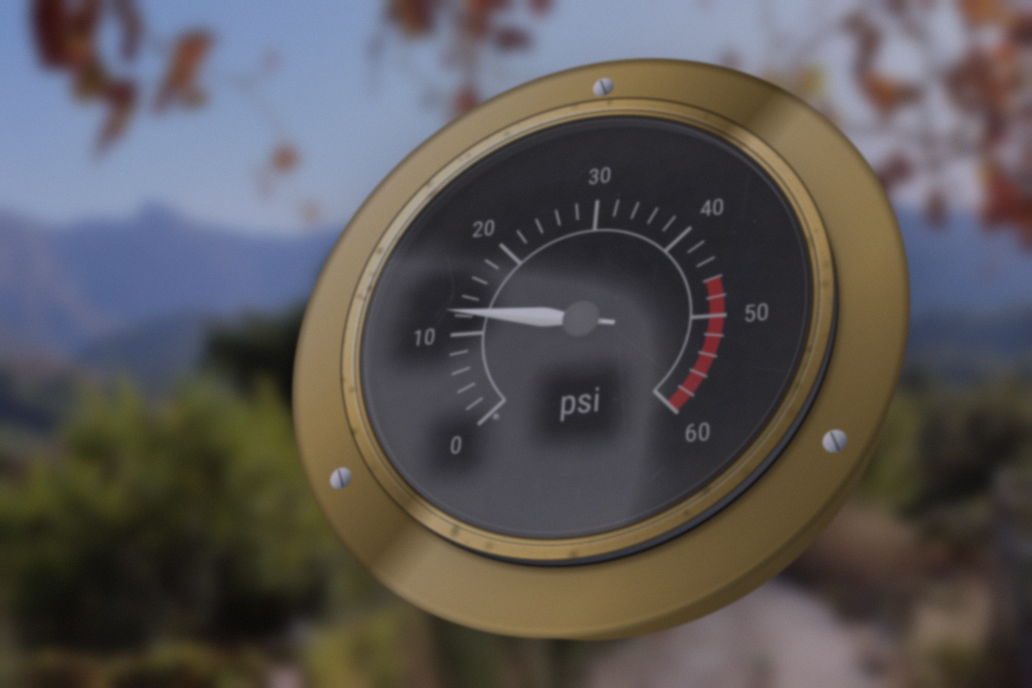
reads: value=12 unit=psi
